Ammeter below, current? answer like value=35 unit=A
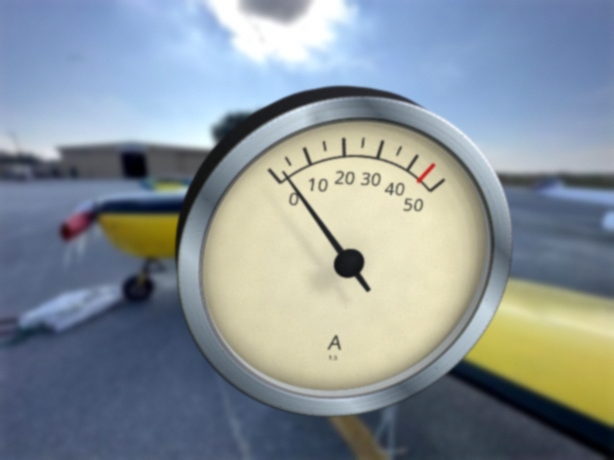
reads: value=2.5 unit=A
